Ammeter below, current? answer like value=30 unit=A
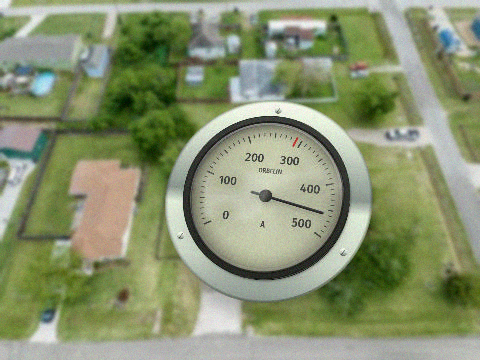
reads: value=460 unit=A
